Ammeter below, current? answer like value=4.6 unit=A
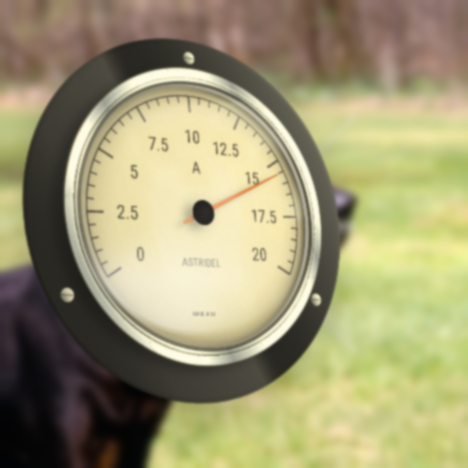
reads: value=15.5 unit=A
